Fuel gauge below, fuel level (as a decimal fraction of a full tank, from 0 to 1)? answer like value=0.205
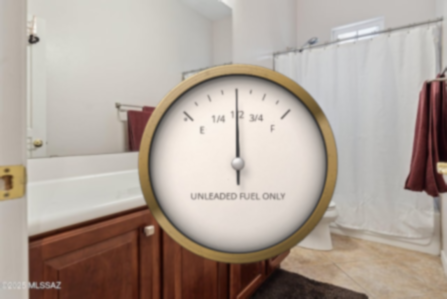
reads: value=0.5
